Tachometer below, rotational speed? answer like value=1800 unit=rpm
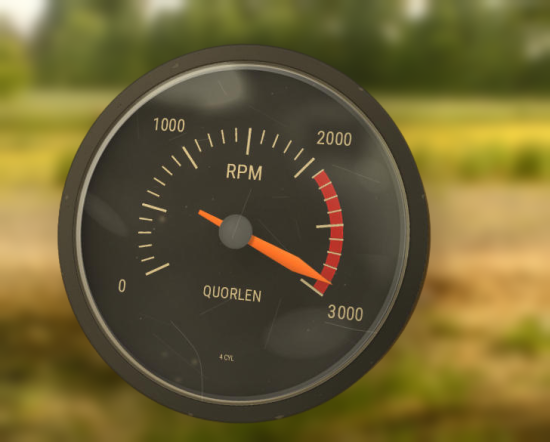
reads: value=2900 unit=rpm
